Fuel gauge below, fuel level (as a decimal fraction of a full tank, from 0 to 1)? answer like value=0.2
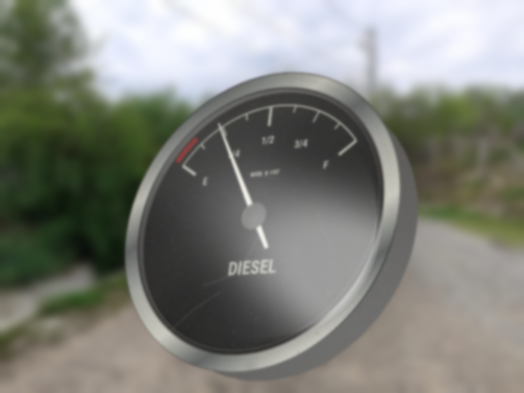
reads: value=0.25
